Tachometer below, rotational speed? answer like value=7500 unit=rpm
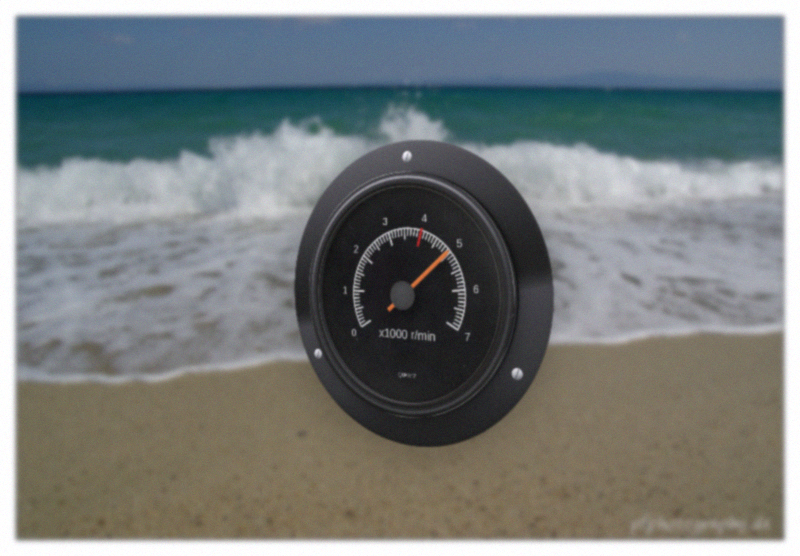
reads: value=5000 unit=rpm
